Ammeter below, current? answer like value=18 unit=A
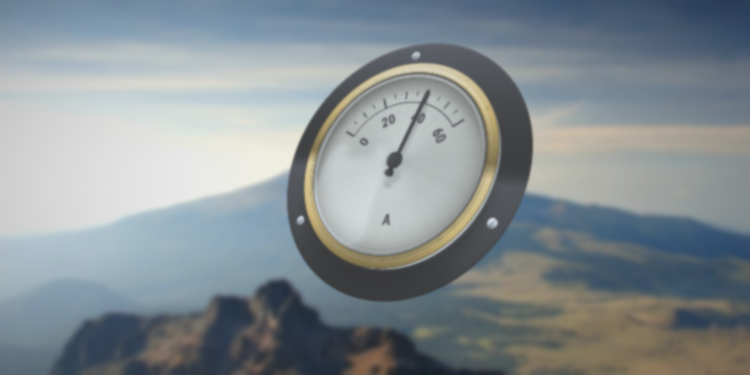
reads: value=40 unit=A
